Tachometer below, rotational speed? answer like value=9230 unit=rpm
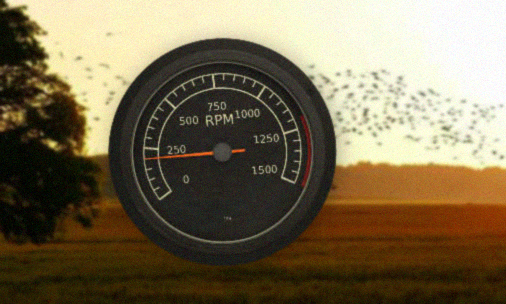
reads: value=200 unit=rpm
